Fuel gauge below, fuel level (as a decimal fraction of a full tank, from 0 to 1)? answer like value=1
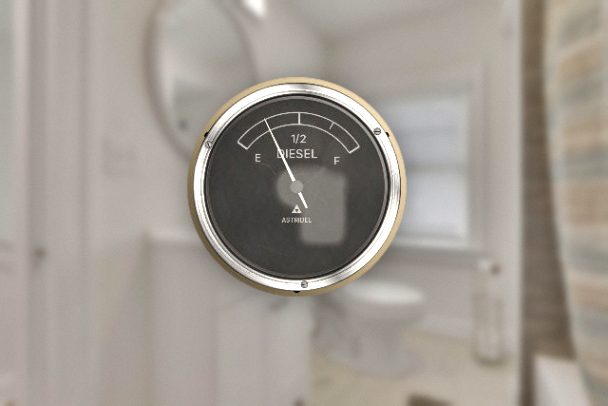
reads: value=0.25
